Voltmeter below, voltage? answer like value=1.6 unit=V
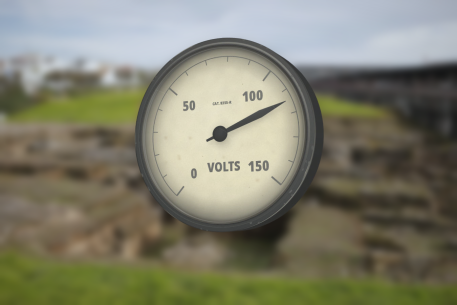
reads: value=115 unit=V
